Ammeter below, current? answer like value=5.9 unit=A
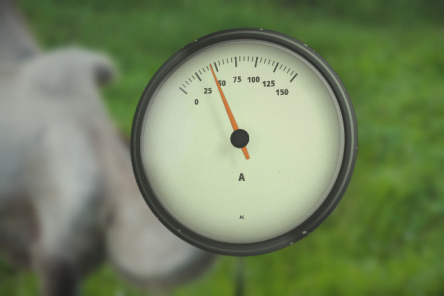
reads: value=45 unit=A
